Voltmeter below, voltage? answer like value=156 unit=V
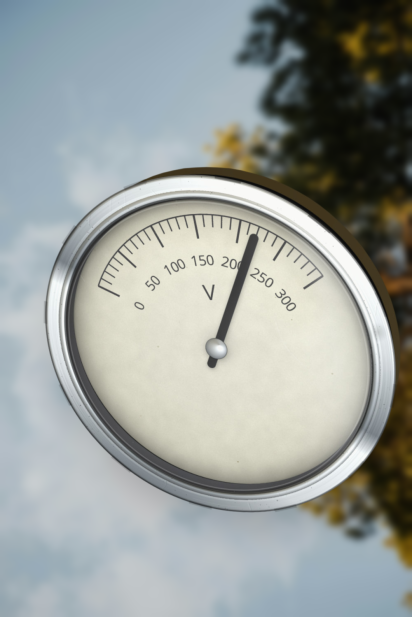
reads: value=220 unit=V
